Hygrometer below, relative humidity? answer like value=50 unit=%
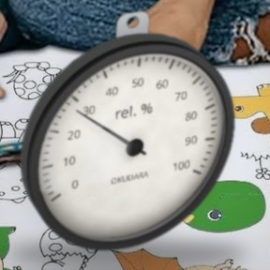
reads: value=28 unit=%
